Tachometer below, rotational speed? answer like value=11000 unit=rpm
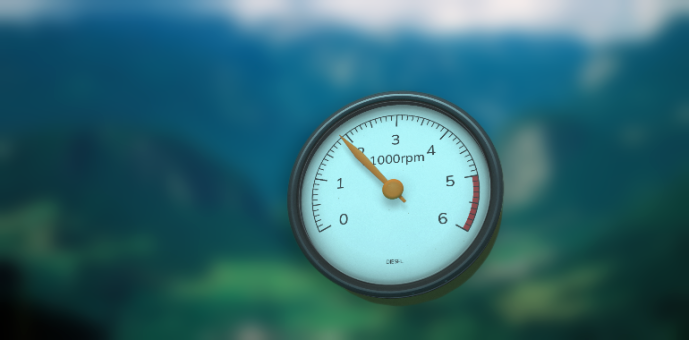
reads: value=1900 unit=rpm
